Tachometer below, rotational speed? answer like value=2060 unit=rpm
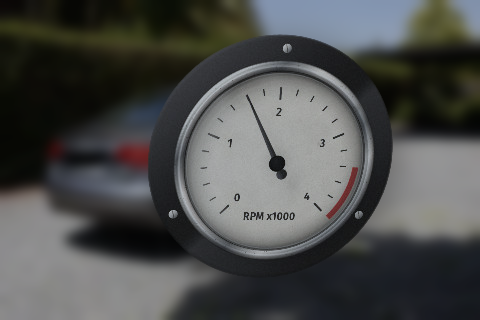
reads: value=1600 unit=rpm
